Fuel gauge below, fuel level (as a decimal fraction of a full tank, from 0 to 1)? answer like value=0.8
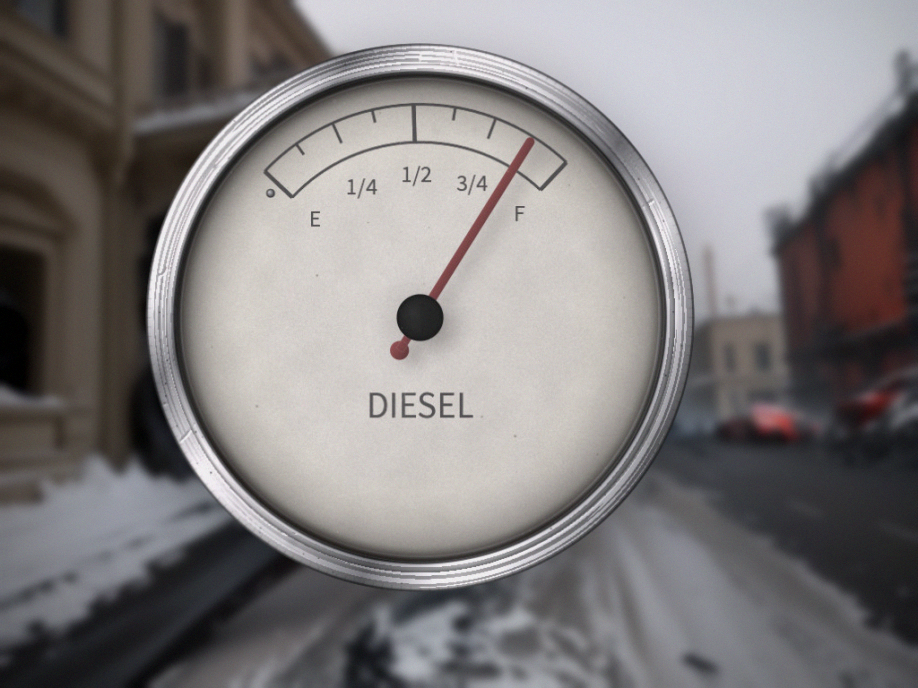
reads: value=0.875
